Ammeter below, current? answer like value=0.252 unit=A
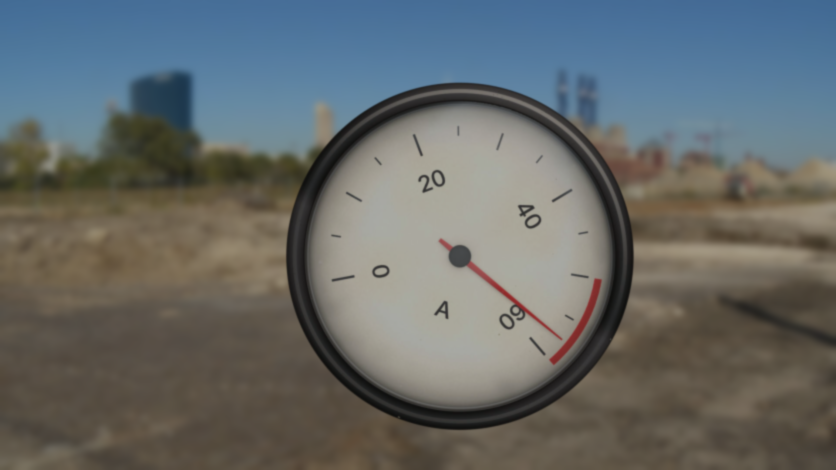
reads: value=57.5 unit=A
